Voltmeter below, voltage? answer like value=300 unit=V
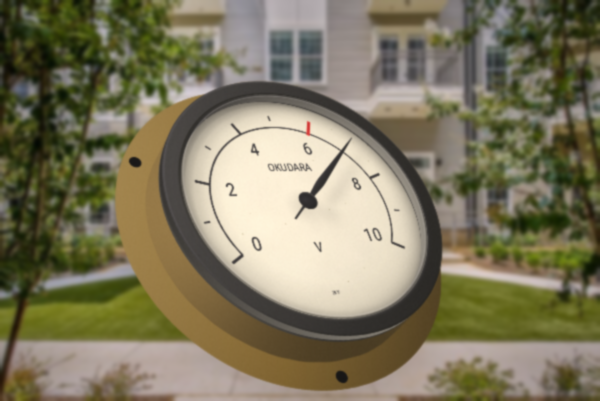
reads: value=7 unit=V
